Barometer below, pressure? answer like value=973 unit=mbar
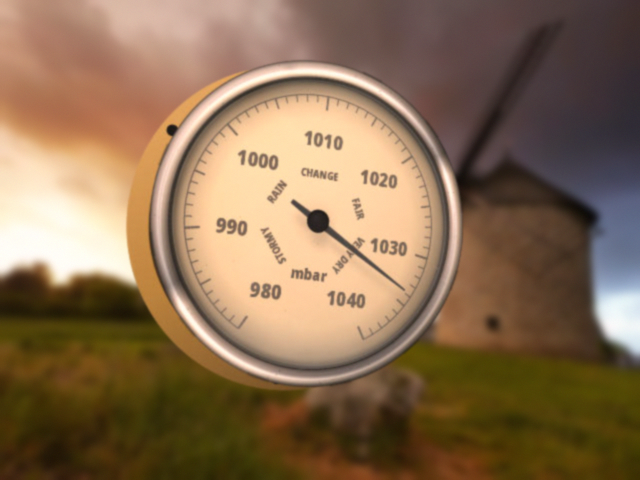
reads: value=1034 unit=mbar
